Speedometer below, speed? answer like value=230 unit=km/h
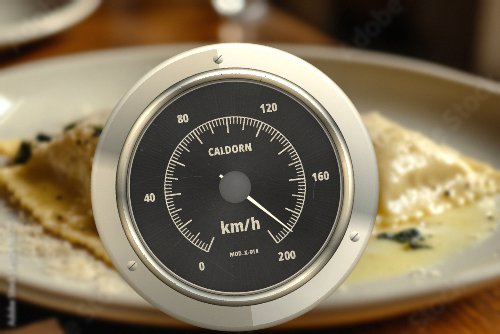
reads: value=190 unit=km/h
